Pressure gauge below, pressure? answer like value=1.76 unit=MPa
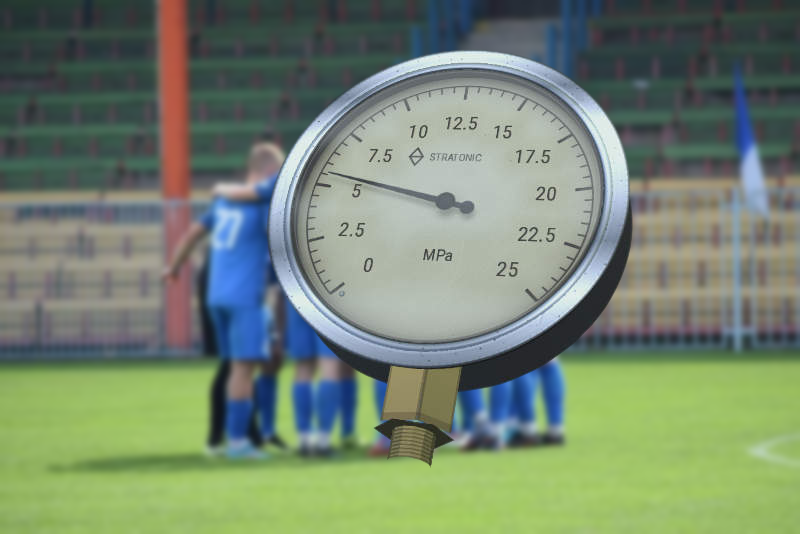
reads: value=5.5 unit=MPa
